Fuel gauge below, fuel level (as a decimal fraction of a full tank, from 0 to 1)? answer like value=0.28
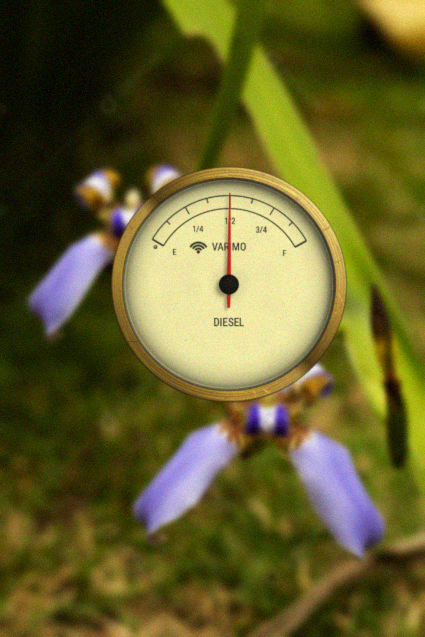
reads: value=0.5
